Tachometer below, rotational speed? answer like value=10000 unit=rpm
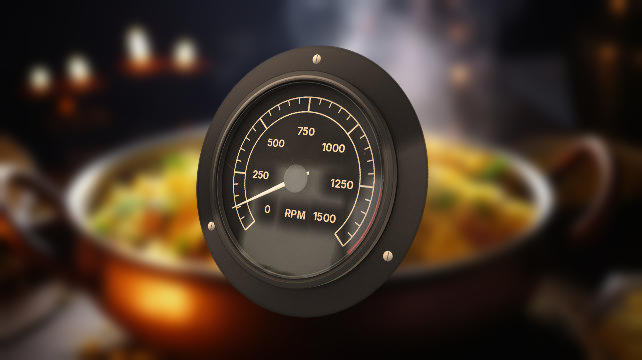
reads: value=100 unit=rpm
